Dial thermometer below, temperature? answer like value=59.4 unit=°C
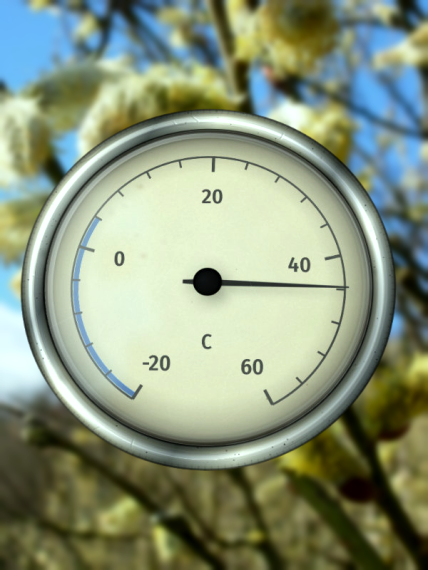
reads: value=44 unit=°C
